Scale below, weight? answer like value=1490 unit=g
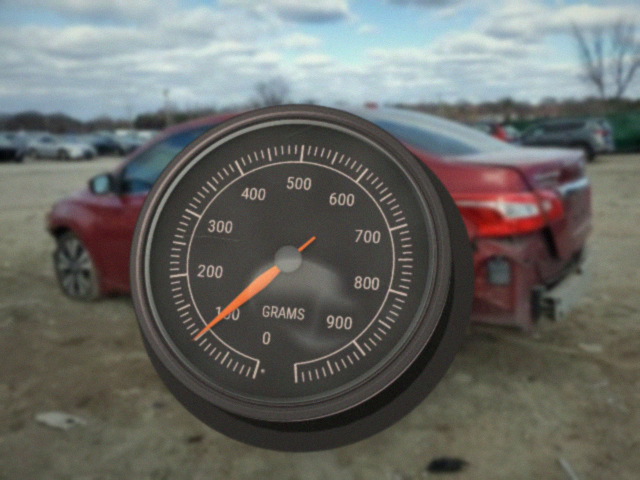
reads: value=100 unit=g
